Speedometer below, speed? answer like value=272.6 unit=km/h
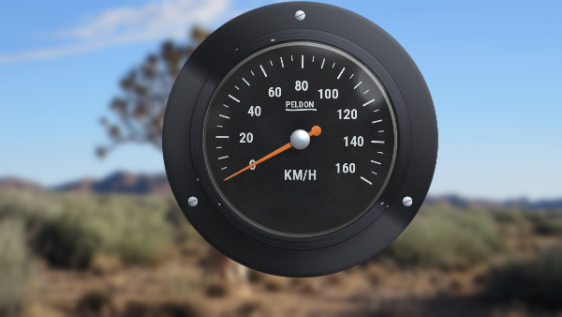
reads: value=0 unit=km/h
